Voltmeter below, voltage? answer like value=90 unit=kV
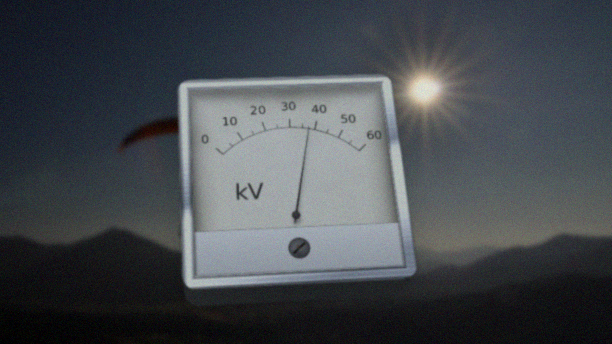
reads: value=37.5 unit=kV
